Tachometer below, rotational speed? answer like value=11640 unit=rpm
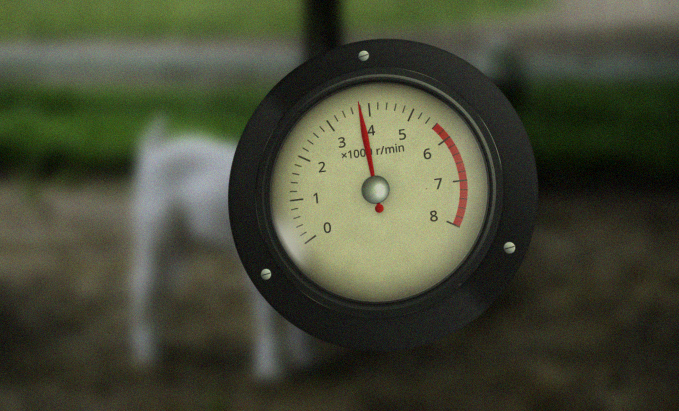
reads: value=3800 unit=rpm
